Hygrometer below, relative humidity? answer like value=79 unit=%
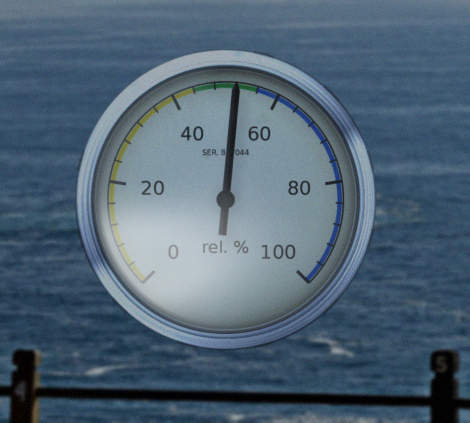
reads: value=52 unit=%
